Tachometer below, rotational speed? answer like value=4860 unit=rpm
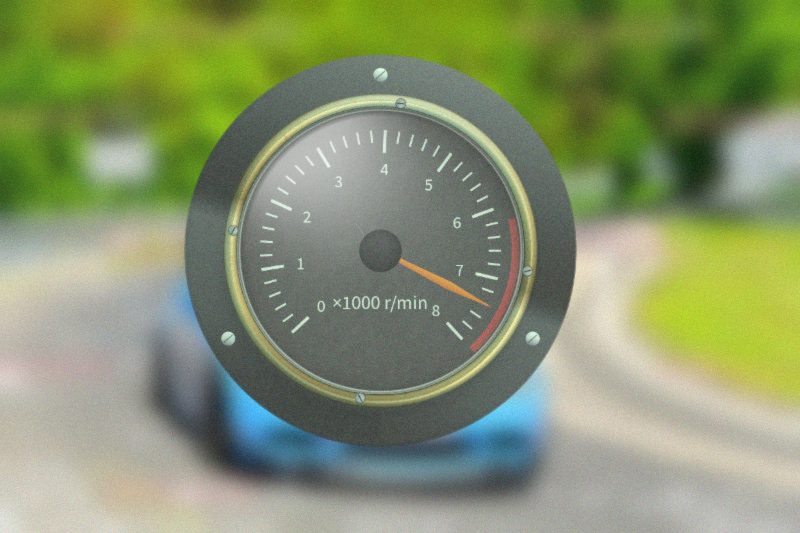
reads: value=7400 unit=rpm
